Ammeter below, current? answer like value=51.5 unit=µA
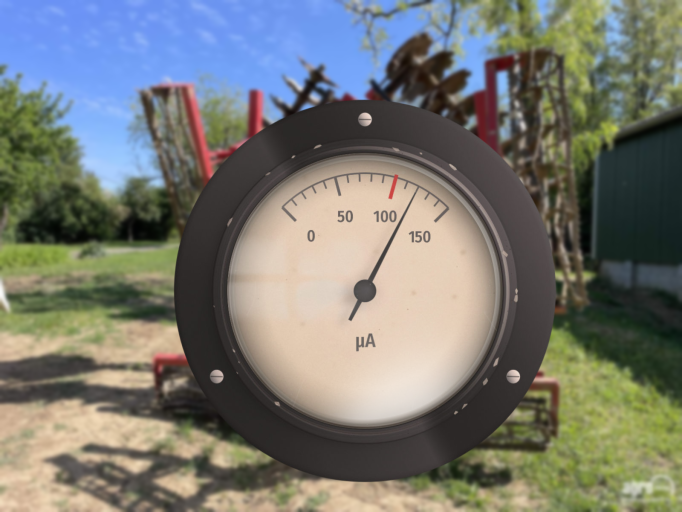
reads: value=120 unit=µA
